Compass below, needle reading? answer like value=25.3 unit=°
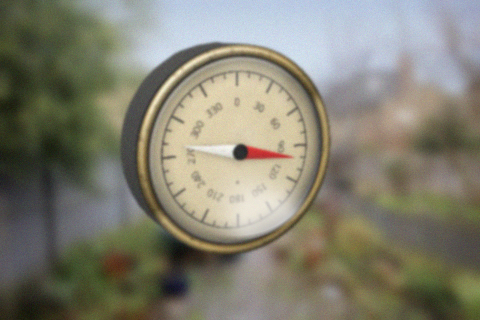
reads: value=100 unit=°
